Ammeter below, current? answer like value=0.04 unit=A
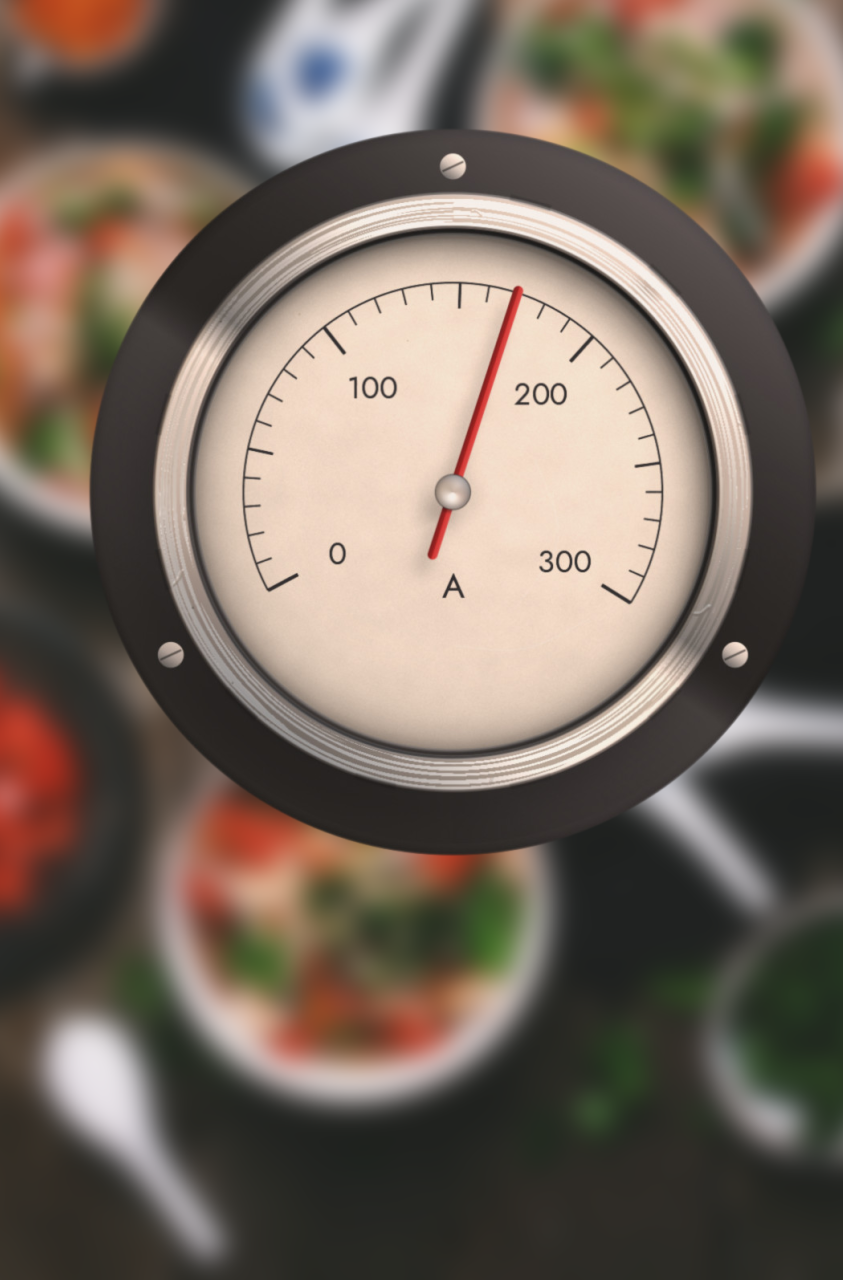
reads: value=170 unit=A
